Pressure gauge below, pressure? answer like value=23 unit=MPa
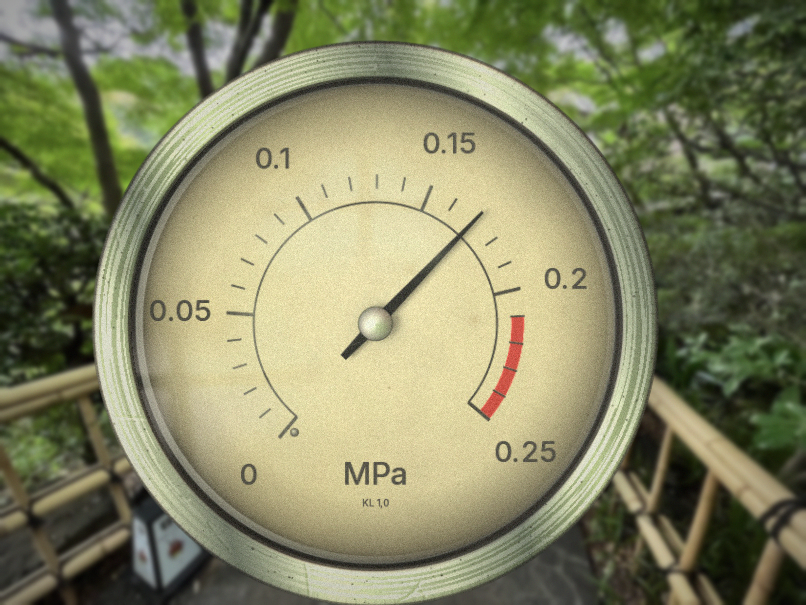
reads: value=0.17 unit=MPa
